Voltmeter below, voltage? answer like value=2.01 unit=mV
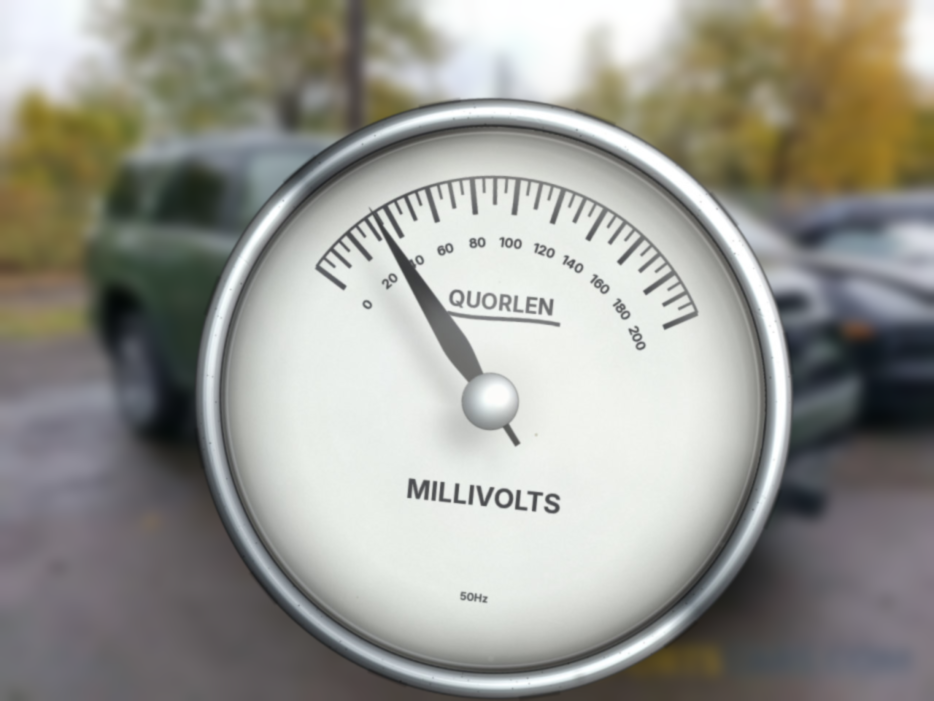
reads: value=35 unit=mV
